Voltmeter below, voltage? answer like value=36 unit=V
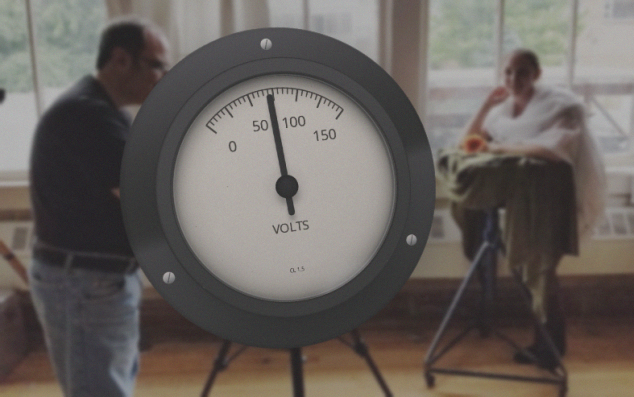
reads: value=70 unit=V
